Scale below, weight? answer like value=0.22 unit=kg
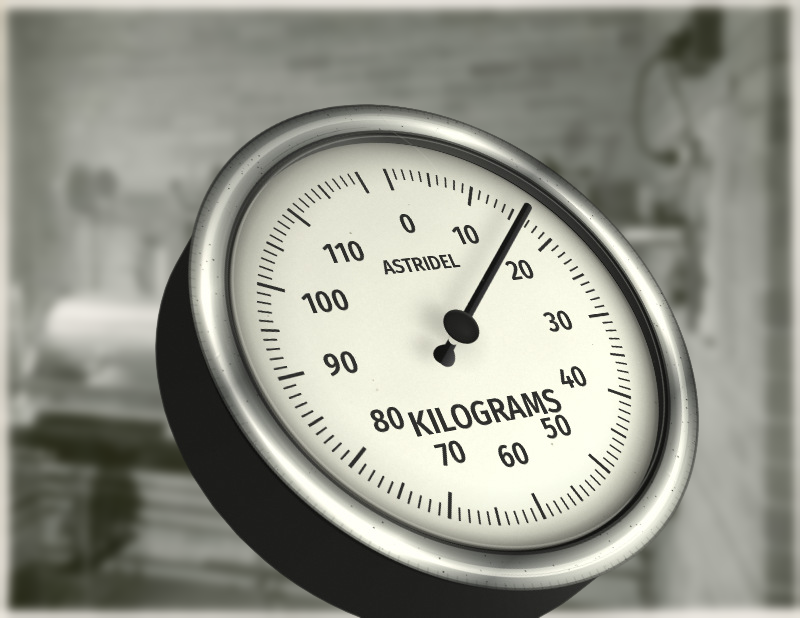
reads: value=16 unit=kg
